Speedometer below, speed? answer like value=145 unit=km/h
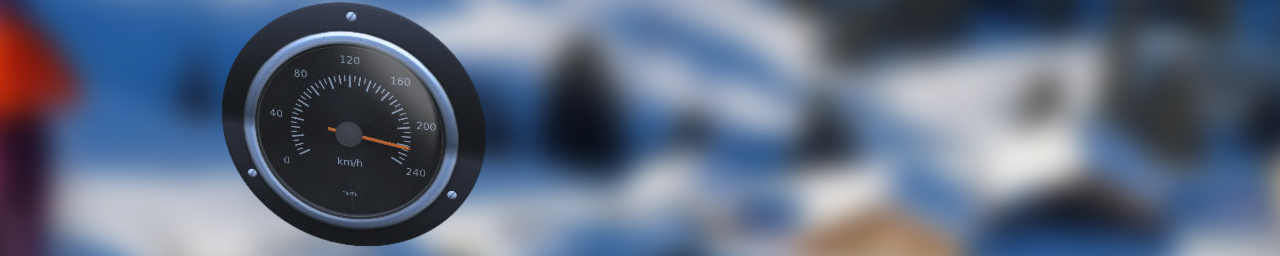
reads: value=220 unit=km/h
